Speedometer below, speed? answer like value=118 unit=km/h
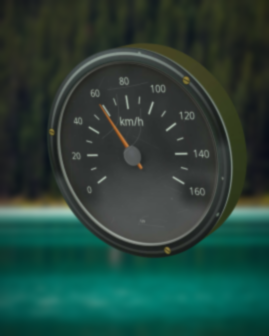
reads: value=60 unit=km/h
